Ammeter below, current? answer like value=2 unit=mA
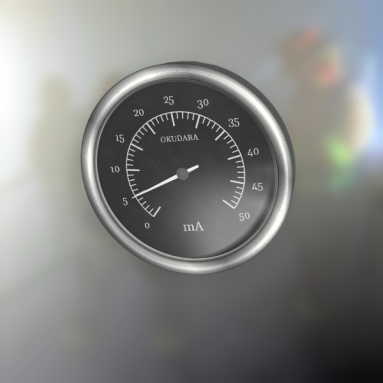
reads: value=5 unit=mA
